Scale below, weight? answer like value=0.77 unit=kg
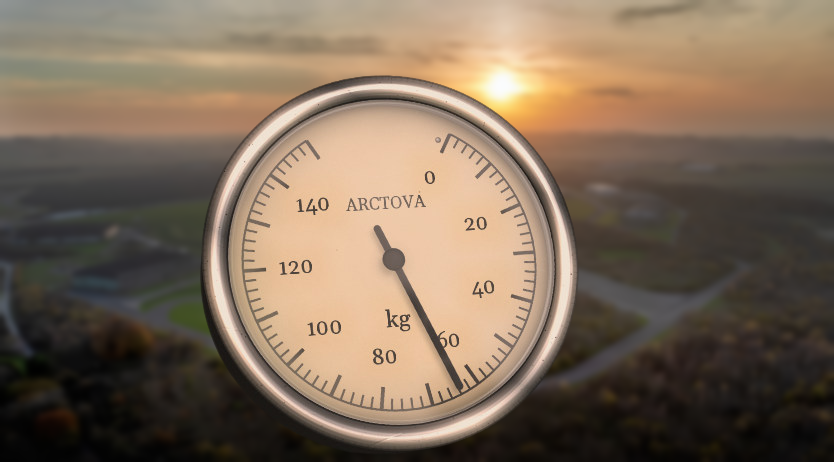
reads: value=64 unit=kg
